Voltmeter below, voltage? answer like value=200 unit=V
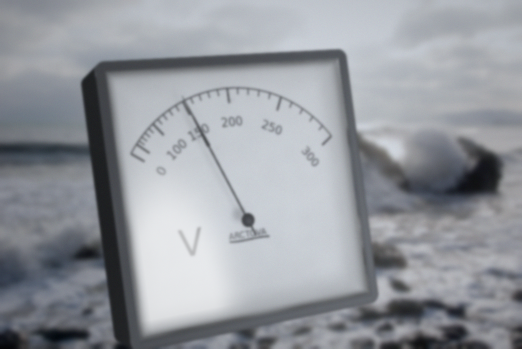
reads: value=150 unit=V
